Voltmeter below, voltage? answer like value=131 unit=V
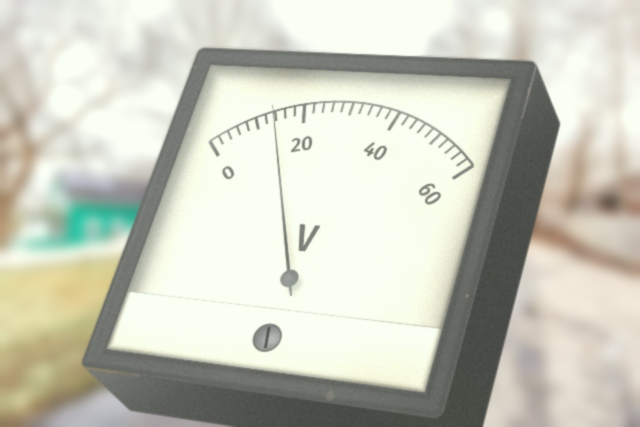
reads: value=14 unit=V
